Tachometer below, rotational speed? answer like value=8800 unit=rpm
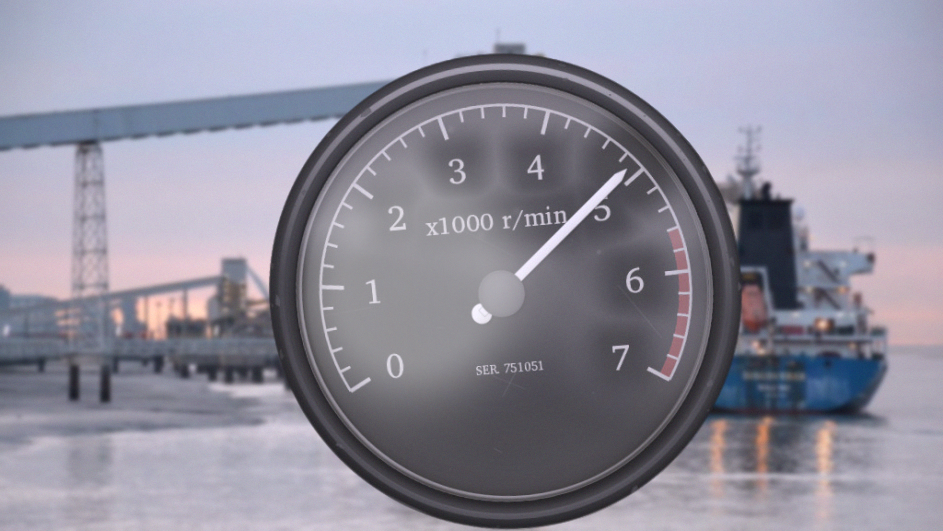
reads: value=4900 unit=rpm
